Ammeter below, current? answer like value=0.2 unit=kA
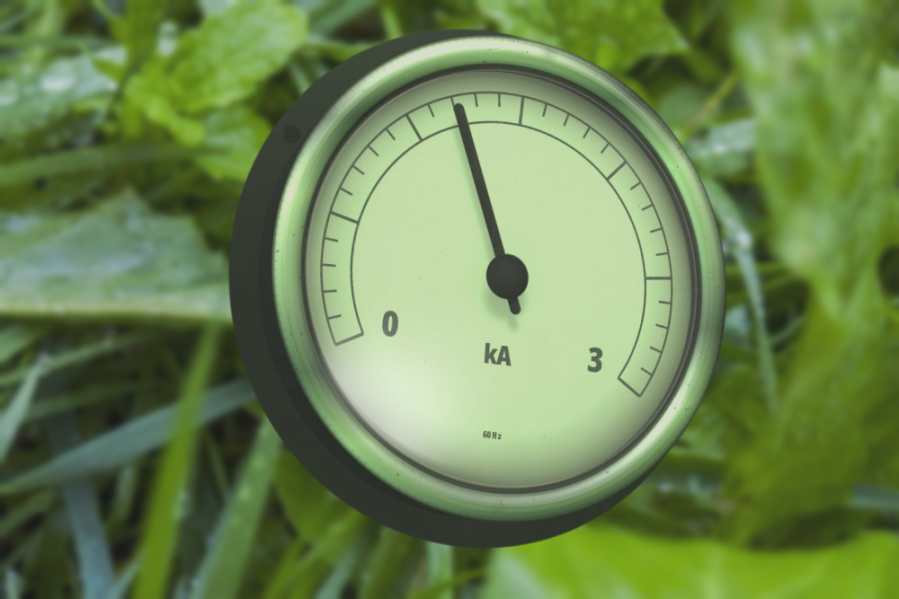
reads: value=1.2 unit=kA
